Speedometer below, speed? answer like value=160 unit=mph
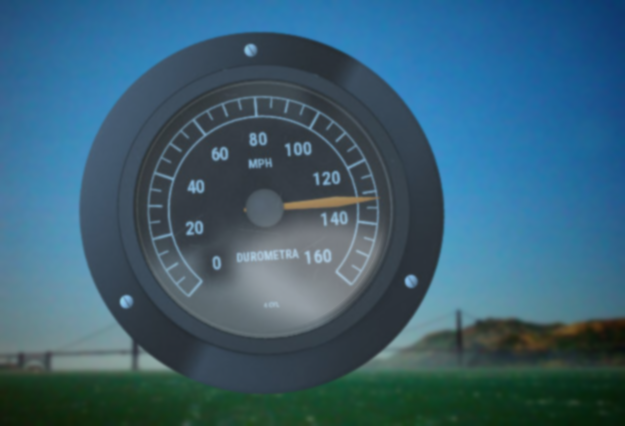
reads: value=132.5 unit=mph
